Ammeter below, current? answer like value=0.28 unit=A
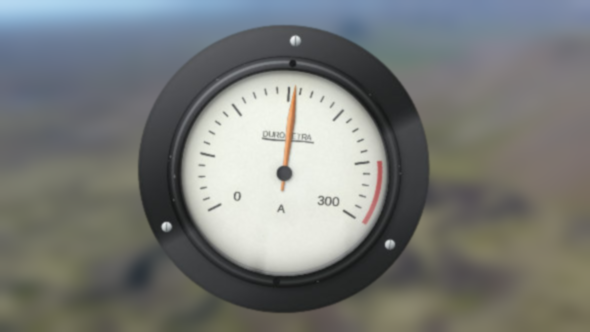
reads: value=155 unit=A
